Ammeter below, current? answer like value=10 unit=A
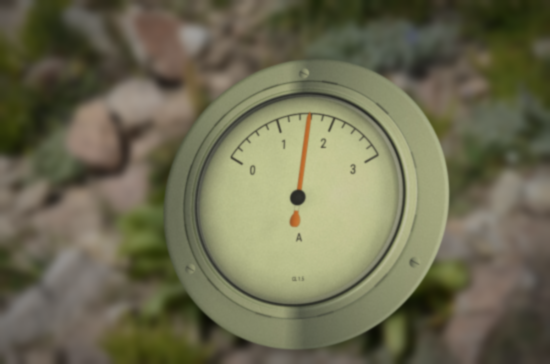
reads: value=1.6 unit=A
